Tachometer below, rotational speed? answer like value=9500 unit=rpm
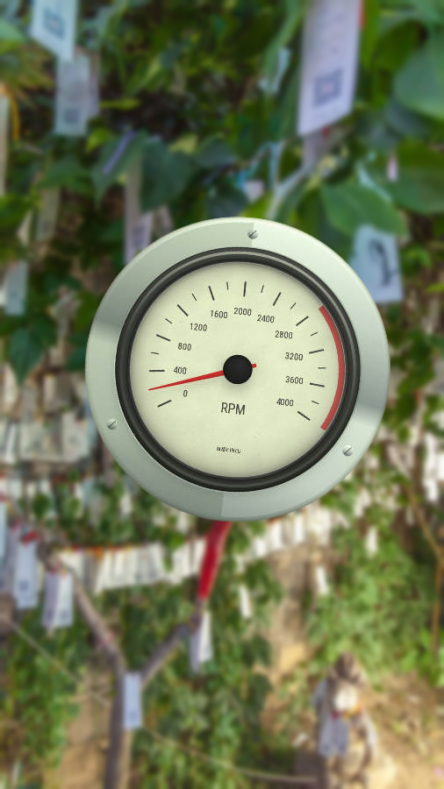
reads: value=200 unit=rpm
